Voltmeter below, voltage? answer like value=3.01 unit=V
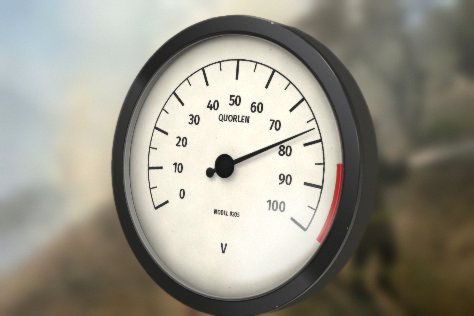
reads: value=77.5 unit=V
